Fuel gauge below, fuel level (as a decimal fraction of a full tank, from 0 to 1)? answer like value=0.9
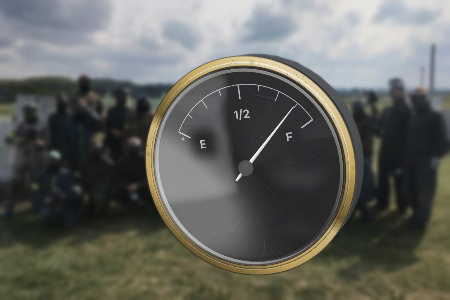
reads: value=0.875
